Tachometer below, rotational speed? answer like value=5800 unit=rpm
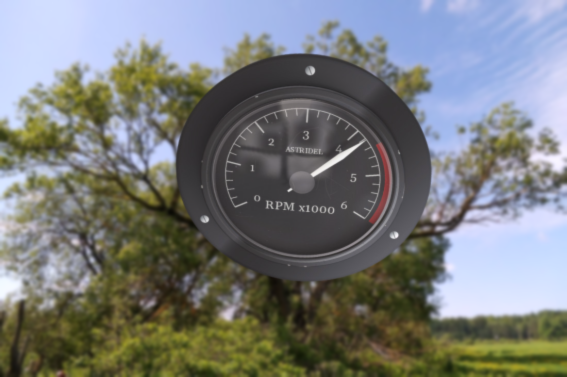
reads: value=4200 unit=rpm
